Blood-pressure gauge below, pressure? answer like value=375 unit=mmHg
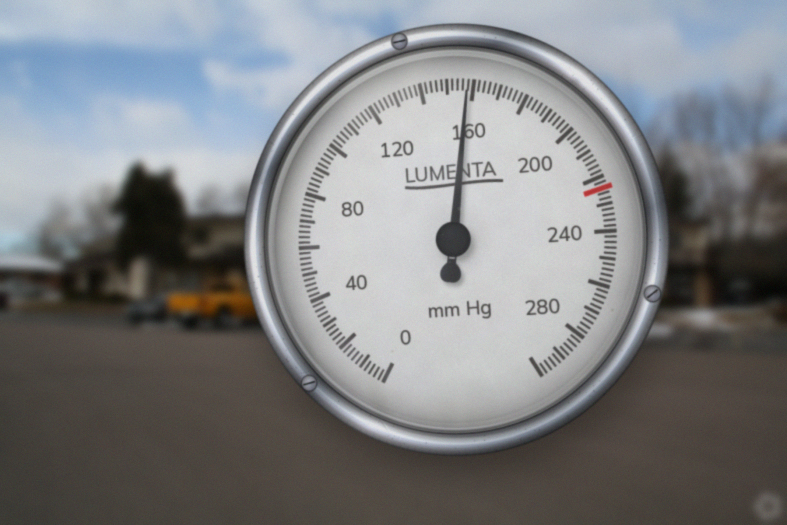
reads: value=158 unit=mmHg
